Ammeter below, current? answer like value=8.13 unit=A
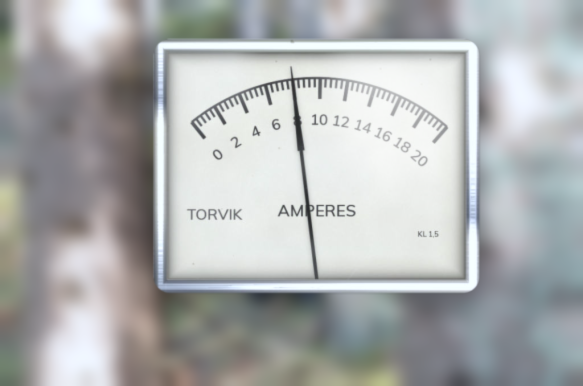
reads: value=8 unit=A
